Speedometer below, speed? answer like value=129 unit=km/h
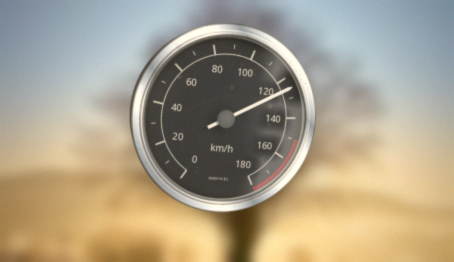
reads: value=125 unit=km/h
